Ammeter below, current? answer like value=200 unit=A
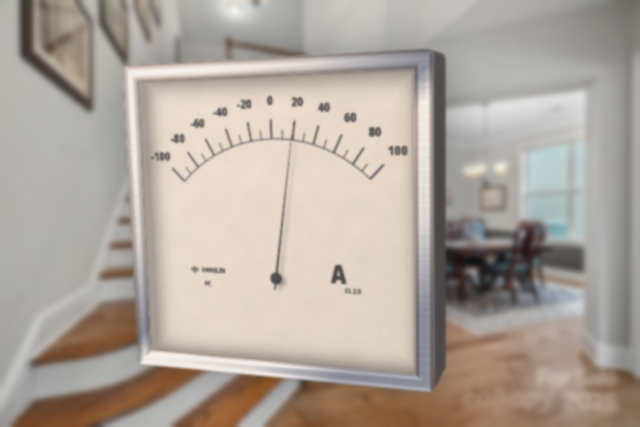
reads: value=20 unit=A
